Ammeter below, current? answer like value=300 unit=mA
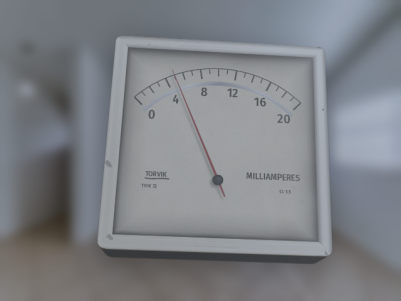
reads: value=5 unit=mA
